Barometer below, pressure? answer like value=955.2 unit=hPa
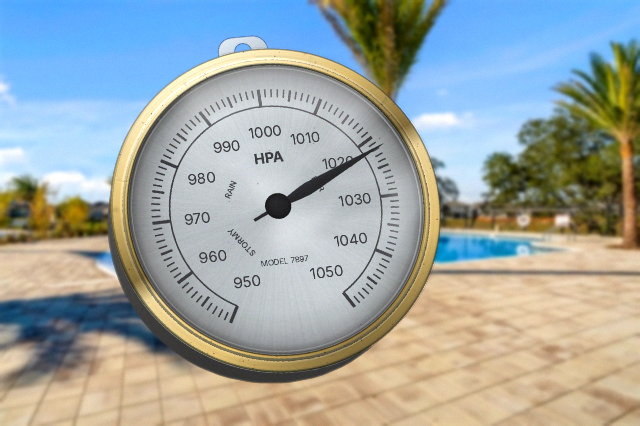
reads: value=1022 unit=hPa
